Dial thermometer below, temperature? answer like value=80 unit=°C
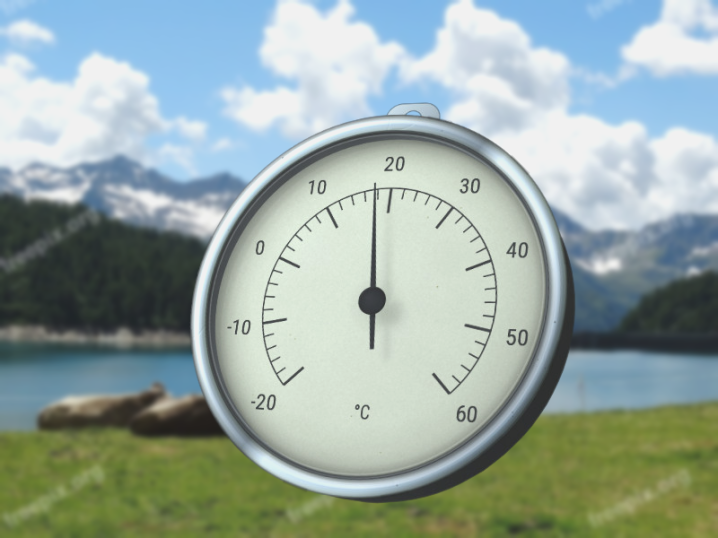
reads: value=18 unit=°C
